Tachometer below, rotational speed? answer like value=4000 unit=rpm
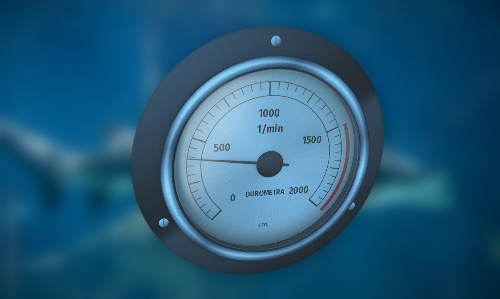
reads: value=400 unit=rpm
